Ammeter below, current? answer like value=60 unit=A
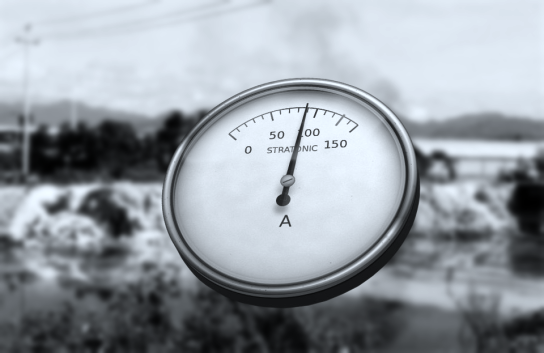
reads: value=90 unit=A
